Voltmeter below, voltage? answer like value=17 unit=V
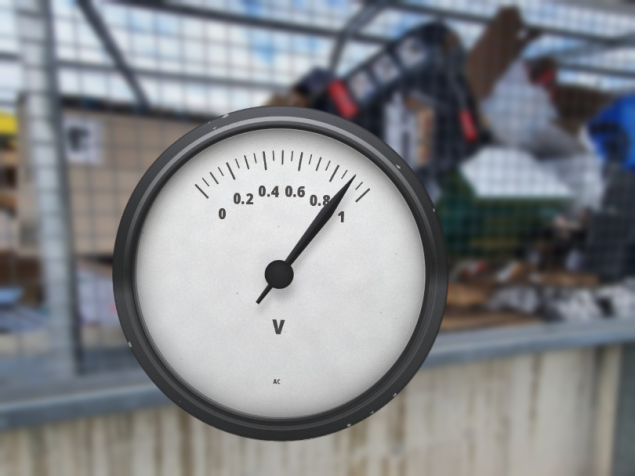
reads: value=0.9 unit=V
